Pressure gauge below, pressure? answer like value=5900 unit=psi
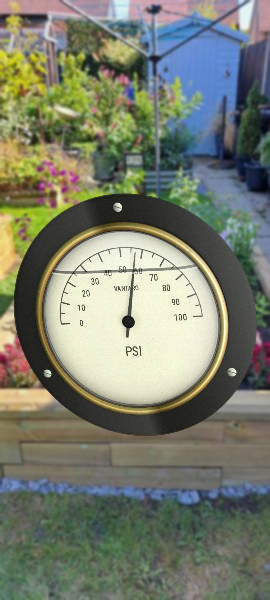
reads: value=57.5 unit=psi
